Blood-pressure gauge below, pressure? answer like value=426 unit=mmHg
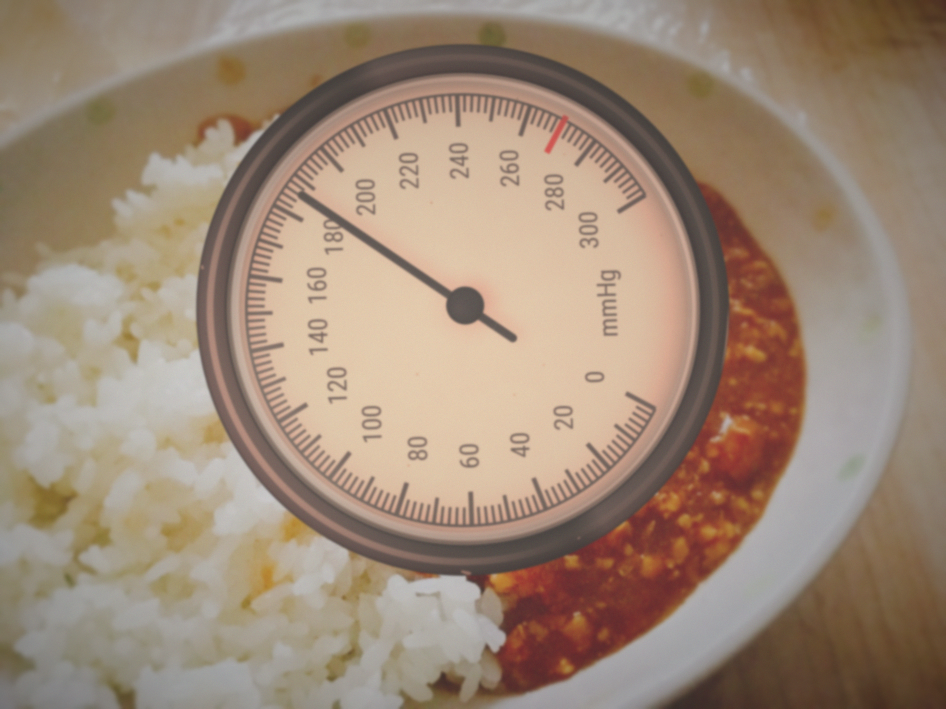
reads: value=186 unit=mmHg
